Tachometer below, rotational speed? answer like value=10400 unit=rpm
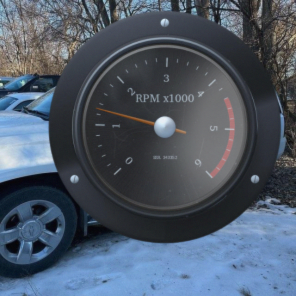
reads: value=1300 unit=rpm
